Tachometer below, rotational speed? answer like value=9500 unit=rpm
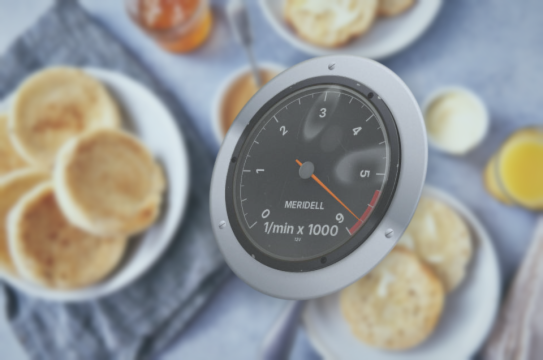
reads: value=5750 unit=rpm
